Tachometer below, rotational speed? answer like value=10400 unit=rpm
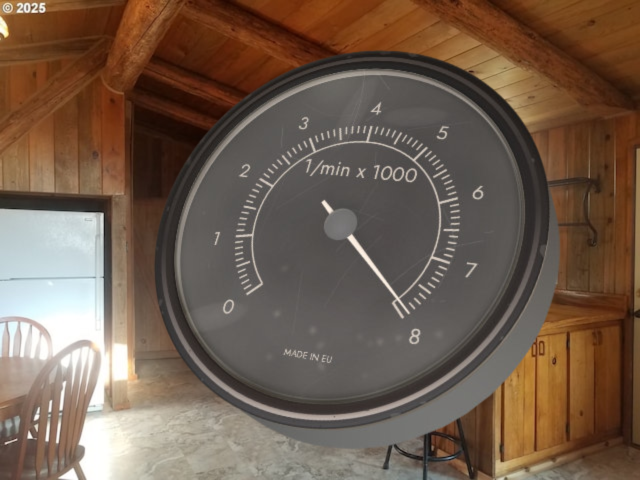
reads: value=7900 unit=rpm
